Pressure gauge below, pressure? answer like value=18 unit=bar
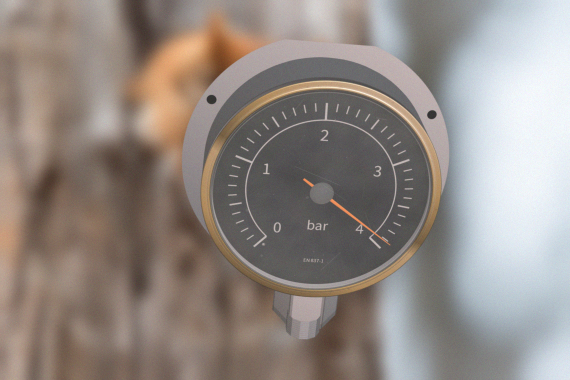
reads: value=3.9 unit=bar
